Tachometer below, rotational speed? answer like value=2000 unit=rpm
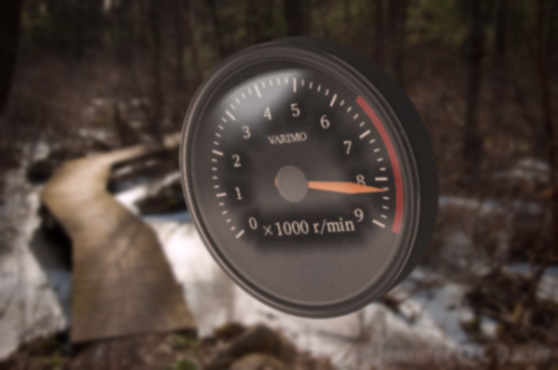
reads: value=8200 unit=rpm
